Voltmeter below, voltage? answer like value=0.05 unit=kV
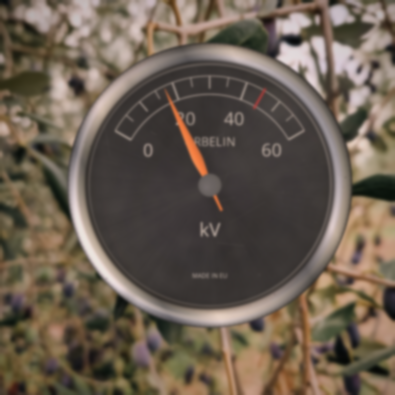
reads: value=17.5 unit=kV
